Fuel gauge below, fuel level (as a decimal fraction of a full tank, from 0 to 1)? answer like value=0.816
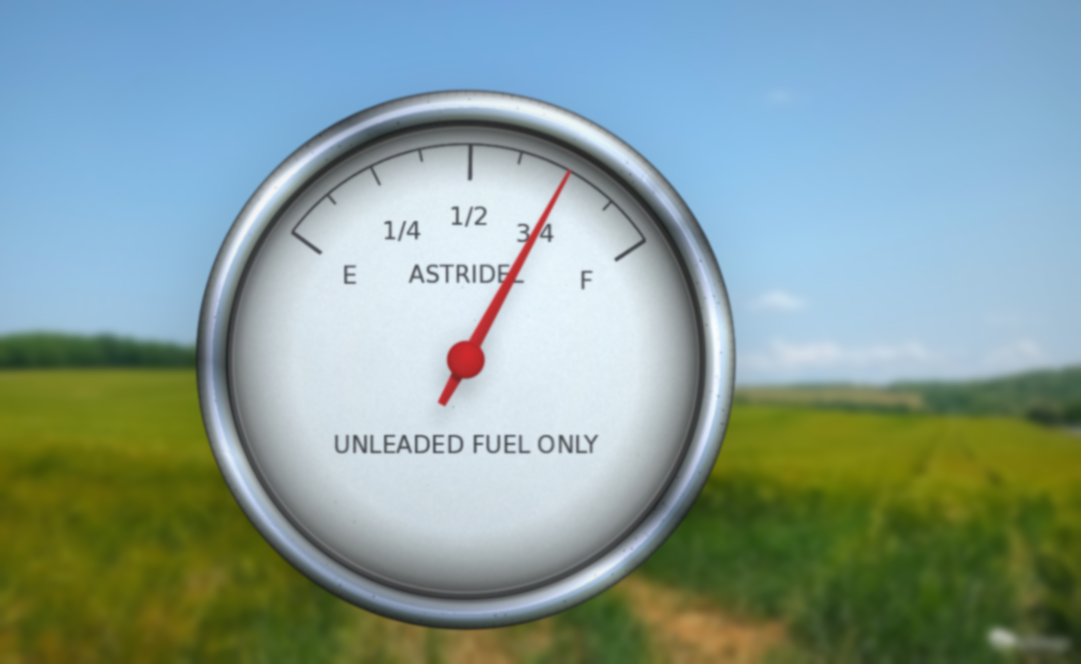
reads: value=0.75
